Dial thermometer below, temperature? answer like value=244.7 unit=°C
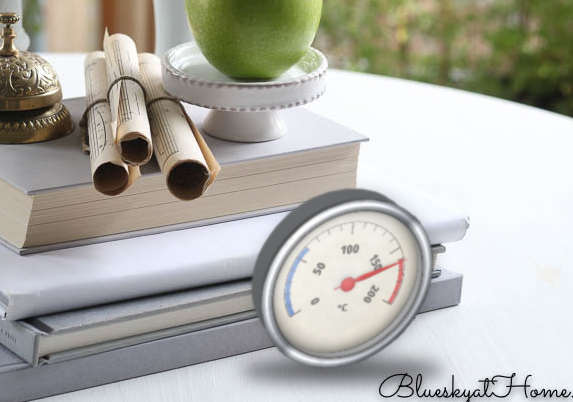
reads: value=160 unit=°C
